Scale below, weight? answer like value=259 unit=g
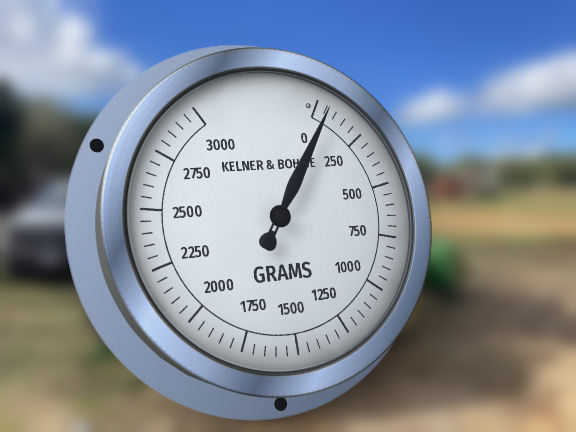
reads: value=50 unit=g
